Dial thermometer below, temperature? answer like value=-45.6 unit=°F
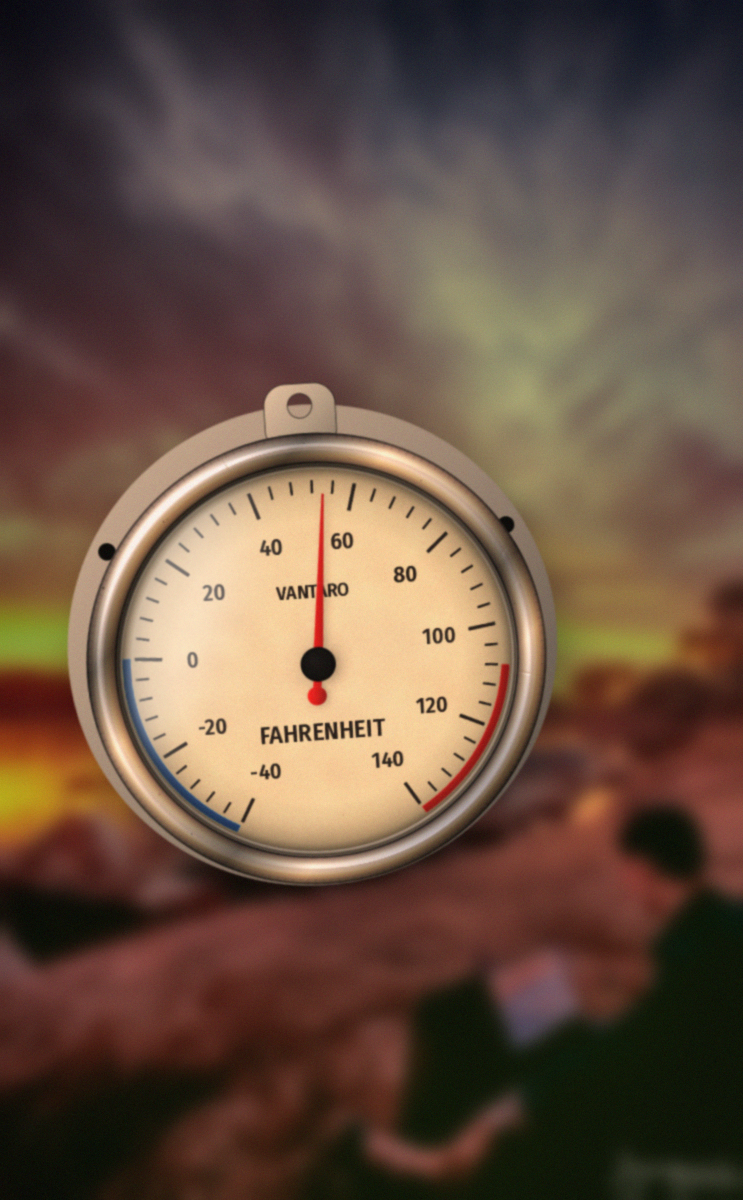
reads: value=54 unit=°F
